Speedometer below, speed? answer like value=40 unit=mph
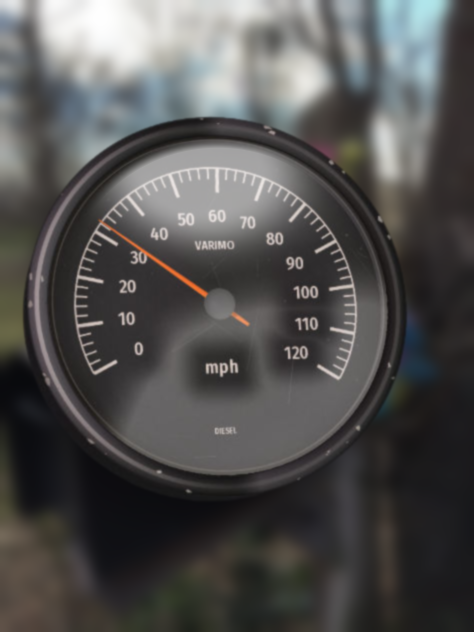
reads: value=32 unit=mph
